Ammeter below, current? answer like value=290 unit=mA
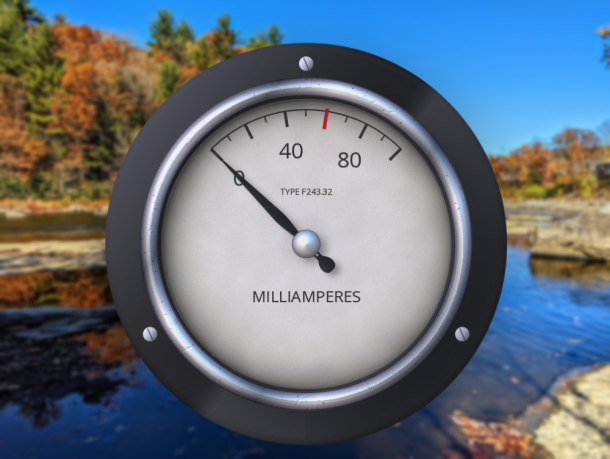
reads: value=0 unit=mA
